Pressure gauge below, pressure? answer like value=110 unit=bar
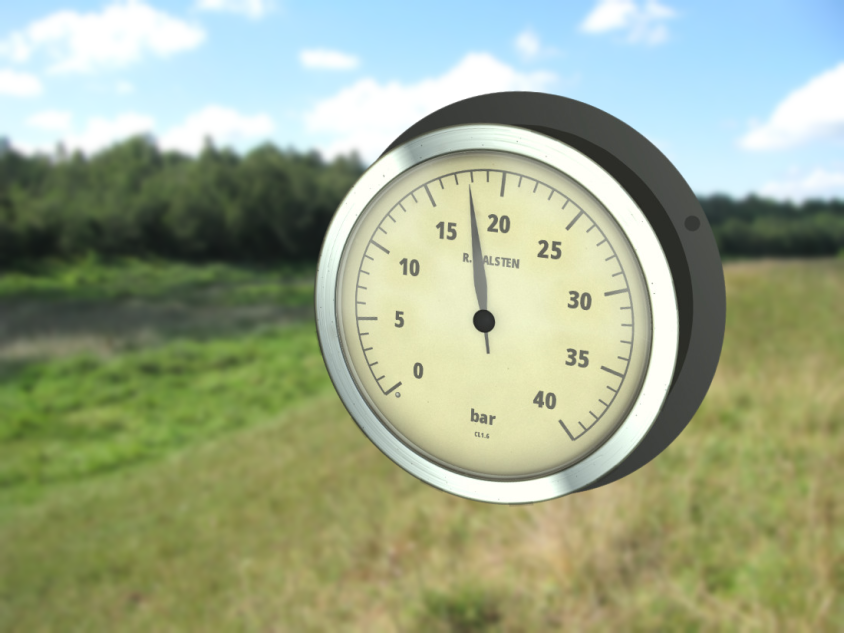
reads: value=18 unit=bar
